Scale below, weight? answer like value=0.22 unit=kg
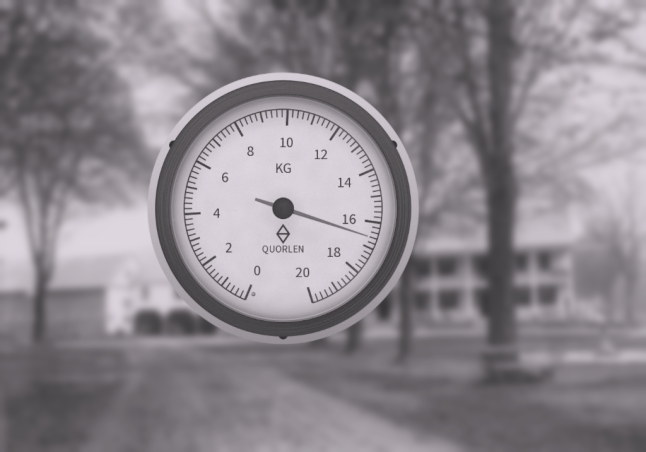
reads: value=16.6 unit=kg
